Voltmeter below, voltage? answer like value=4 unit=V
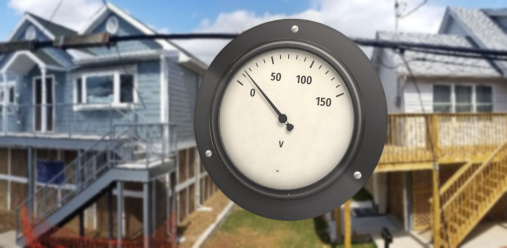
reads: value=15 unit=V
